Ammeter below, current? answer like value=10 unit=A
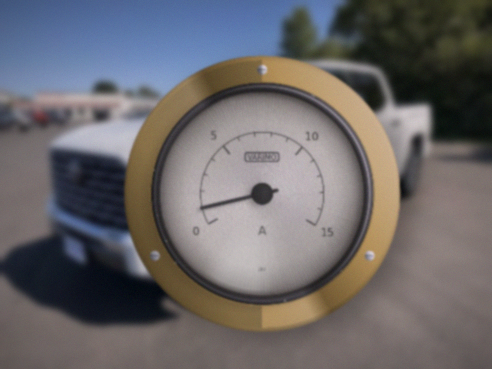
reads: value=1 unit=A
